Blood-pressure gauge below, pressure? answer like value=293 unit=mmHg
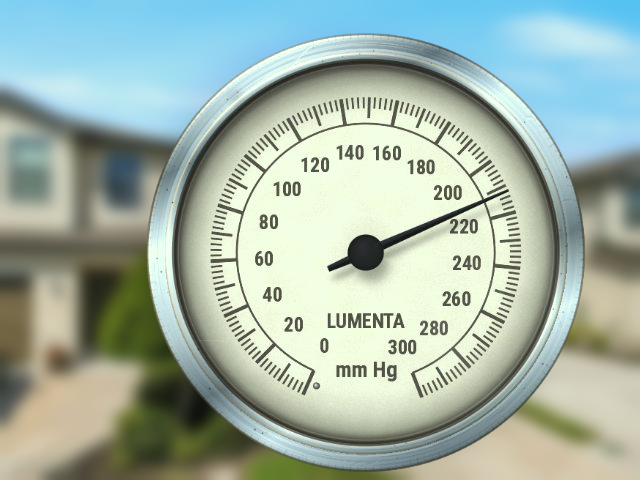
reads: value=212 unit=mmHg
